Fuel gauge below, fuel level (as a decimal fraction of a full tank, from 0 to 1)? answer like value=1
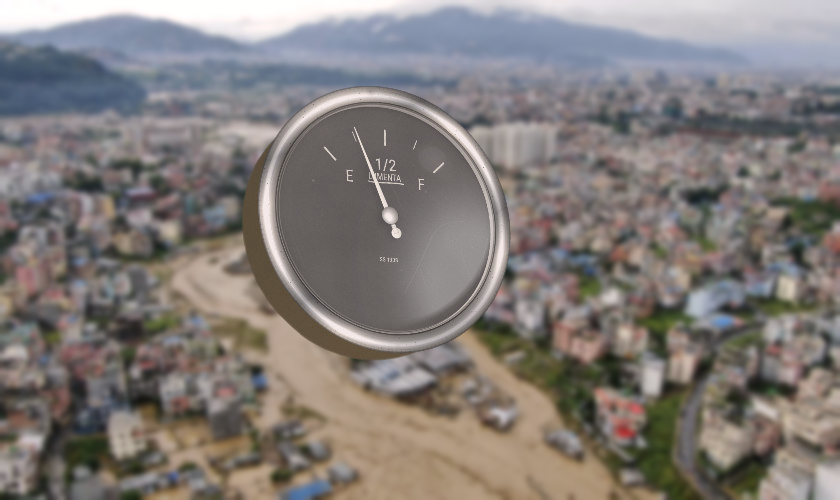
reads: value=0.25
